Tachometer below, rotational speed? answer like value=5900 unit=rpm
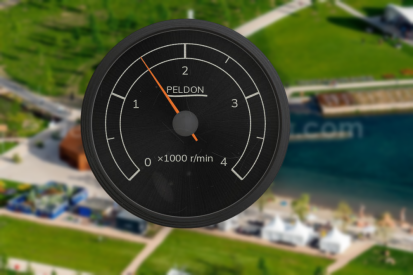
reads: value=1500 unit=rpm
